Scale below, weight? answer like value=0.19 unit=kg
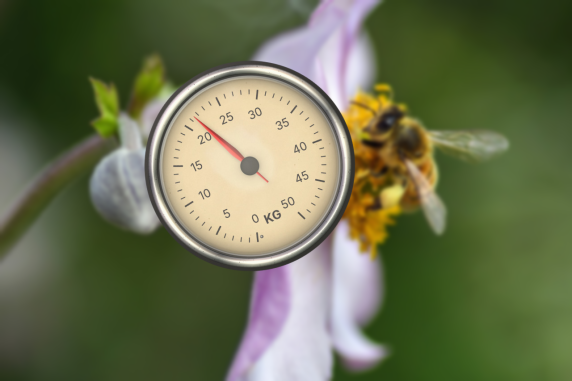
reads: value=21.5 unit=kg
